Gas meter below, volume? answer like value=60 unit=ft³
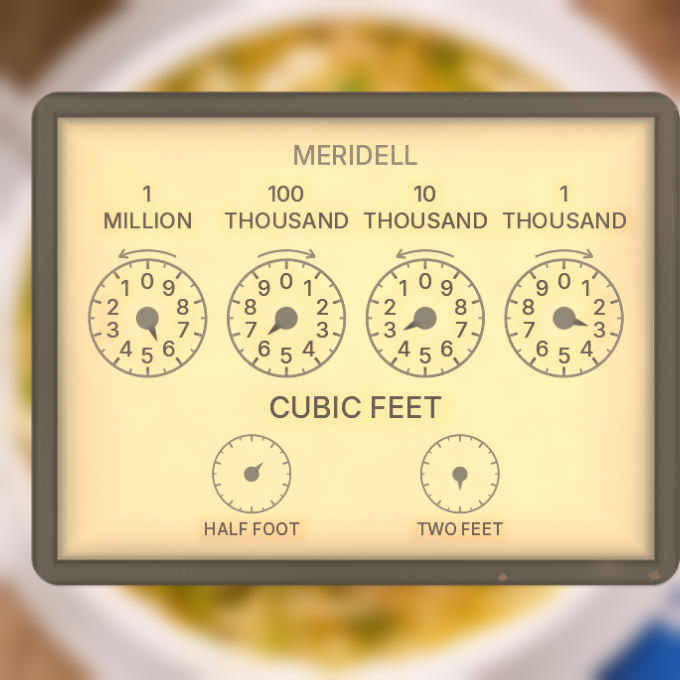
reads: value=563300 unit=ft³
